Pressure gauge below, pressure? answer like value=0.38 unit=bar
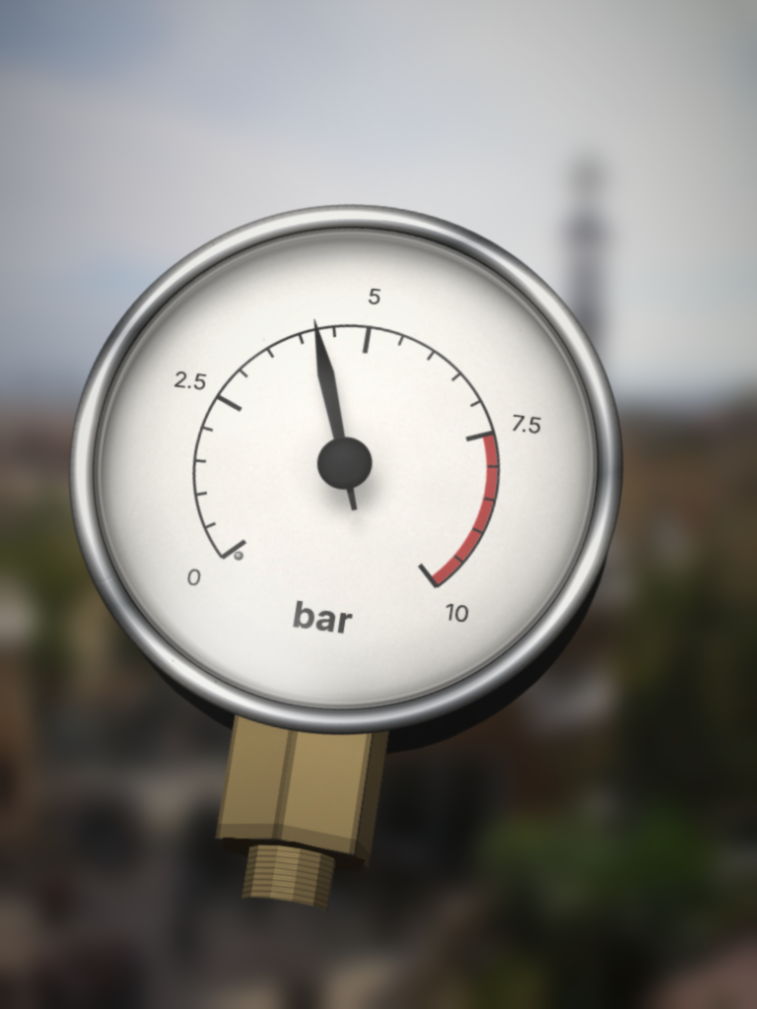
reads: value=4.25 unit=bar
